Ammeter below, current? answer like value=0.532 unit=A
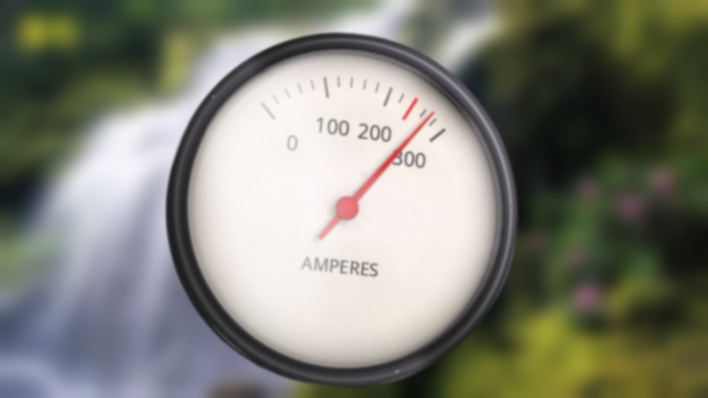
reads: value=270 unit=A
